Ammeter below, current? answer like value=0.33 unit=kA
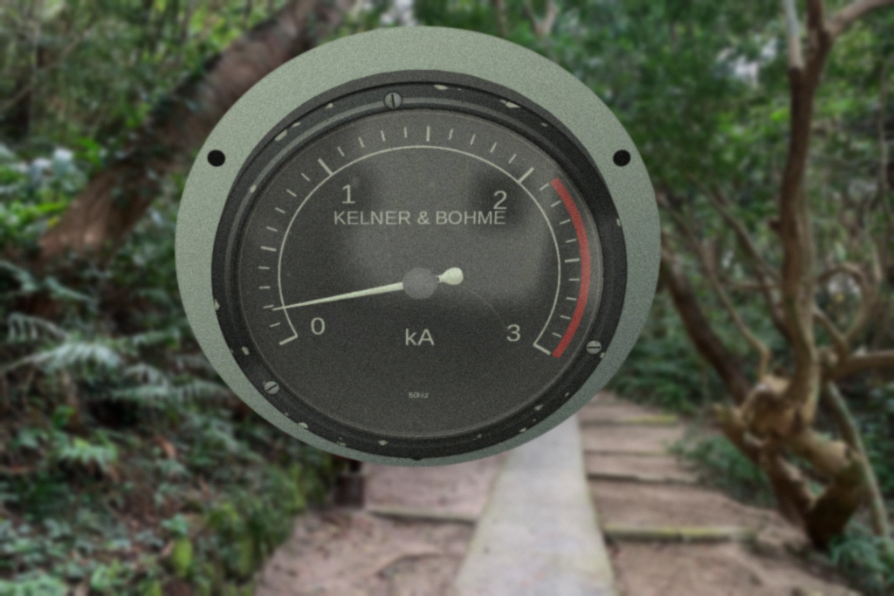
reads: value=0.2 unit=kA
